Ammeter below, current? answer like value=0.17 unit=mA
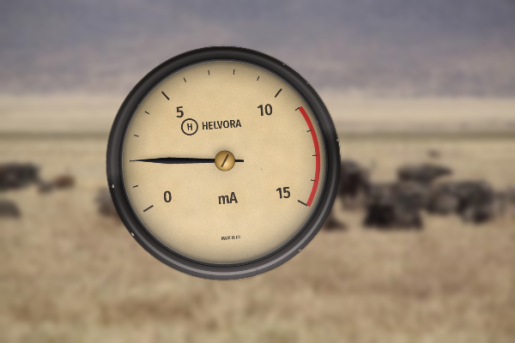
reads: value=2 unit=mA
